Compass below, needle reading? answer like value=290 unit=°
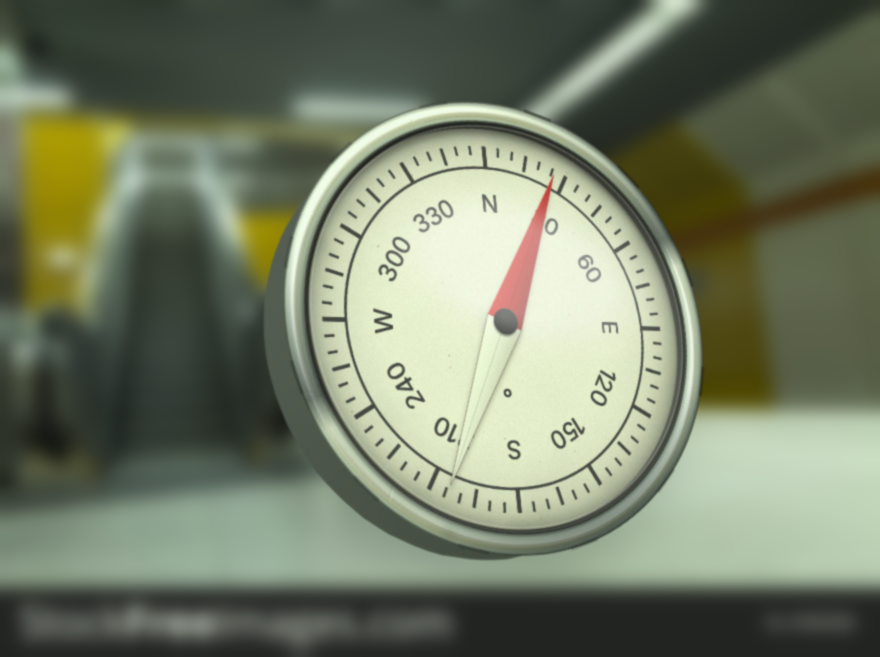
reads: value=25 unit=°
